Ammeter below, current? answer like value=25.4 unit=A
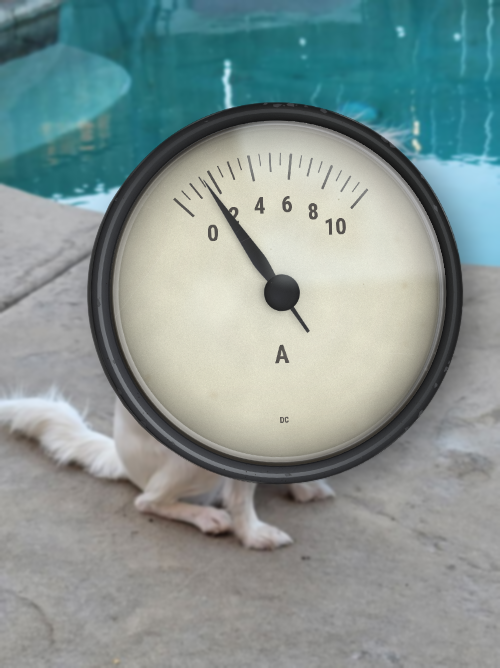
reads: value=1.5 unit=A
